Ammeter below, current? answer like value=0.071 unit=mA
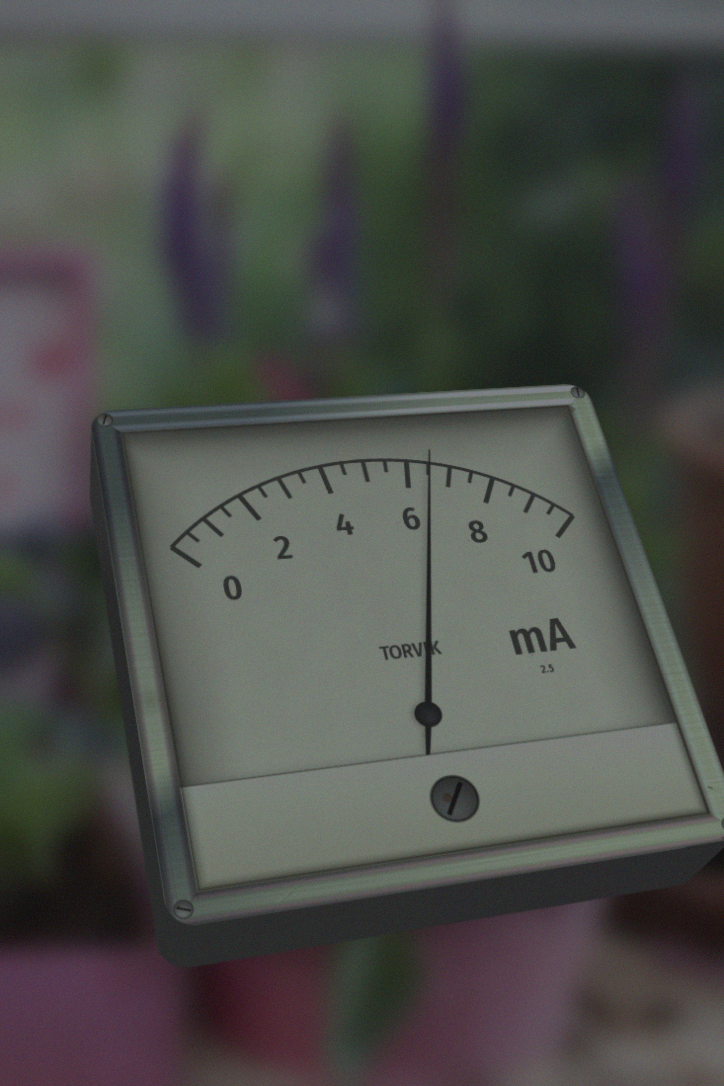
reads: value=6.5 unit=mA
